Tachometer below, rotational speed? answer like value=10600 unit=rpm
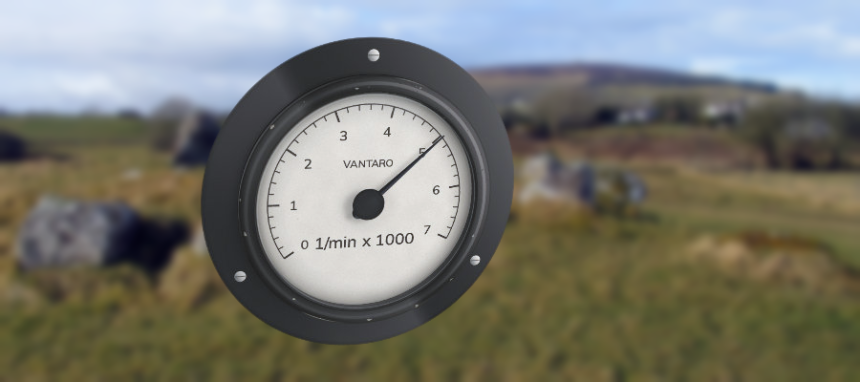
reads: value=5000 unit=rpm
